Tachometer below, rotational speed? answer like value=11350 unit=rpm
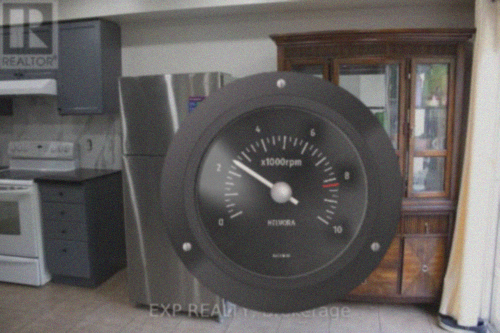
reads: value=2500 unit=rpm
